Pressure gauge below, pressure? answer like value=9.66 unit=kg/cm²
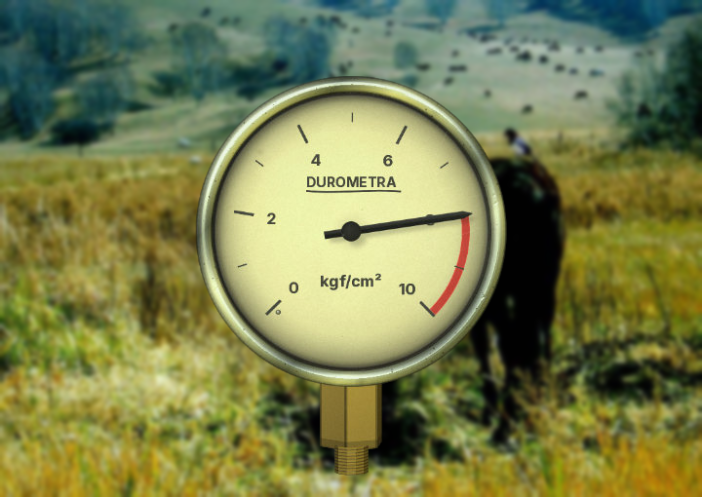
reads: value=8 unit=kg/cm²
